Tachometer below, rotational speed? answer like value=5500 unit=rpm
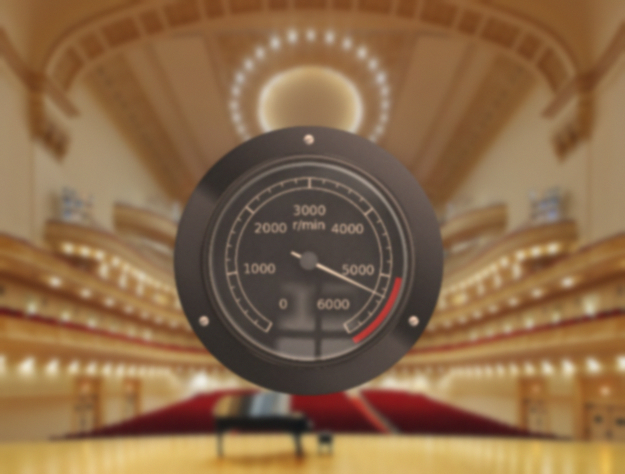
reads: value=5300 unit=rpm
